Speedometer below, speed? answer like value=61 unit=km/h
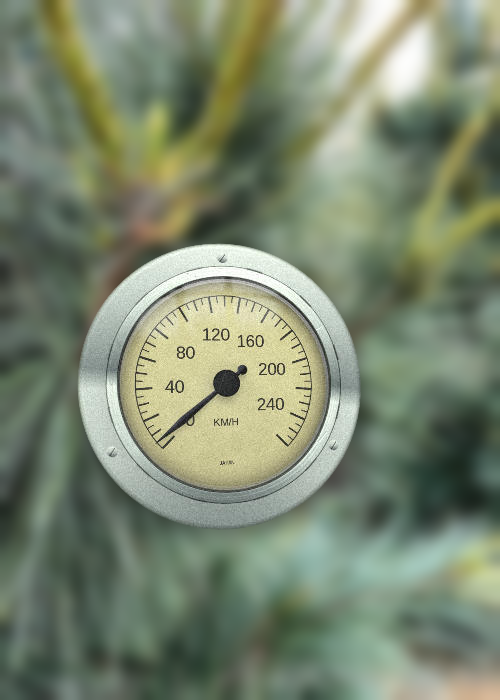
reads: value=5 unit=km/h
